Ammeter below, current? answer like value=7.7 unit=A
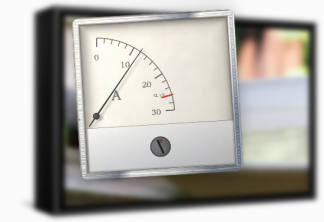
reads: value=12 unit=A
